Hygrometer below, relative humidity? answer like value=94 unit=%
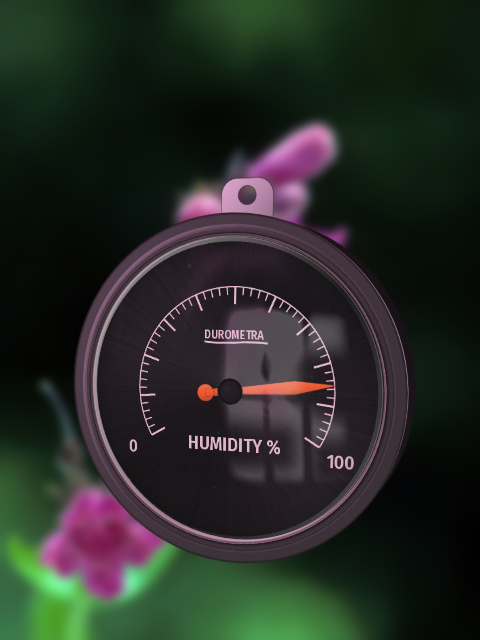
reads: value=85 unit=%
